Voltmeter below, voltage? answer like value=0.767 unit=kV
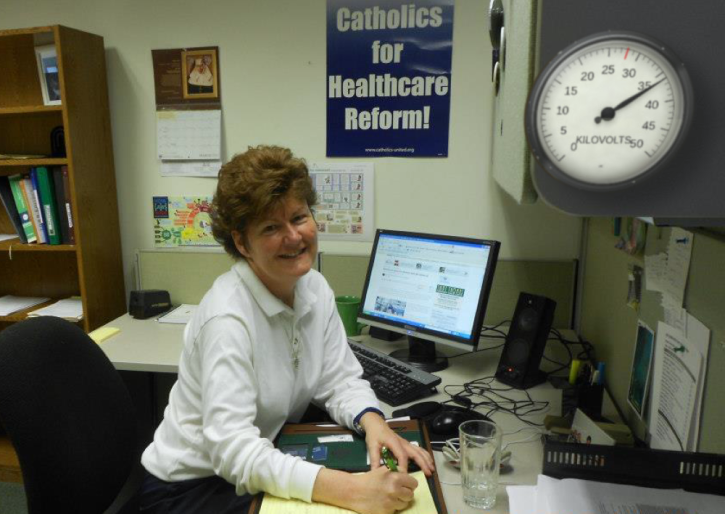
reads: value=36 unit=kV
